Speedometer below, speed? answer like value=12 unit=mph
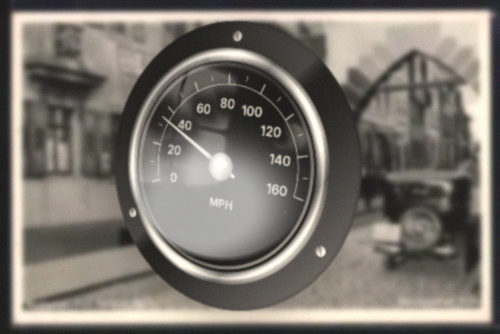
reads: value=35 unit=mph
